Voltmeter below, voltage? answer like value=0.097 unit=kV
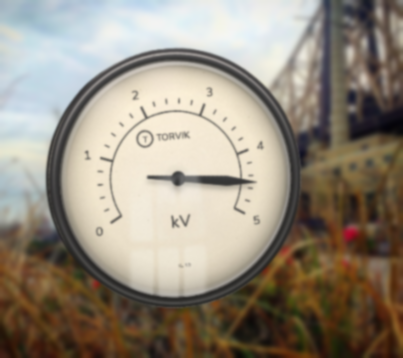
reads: value=4.5 unit=kV
